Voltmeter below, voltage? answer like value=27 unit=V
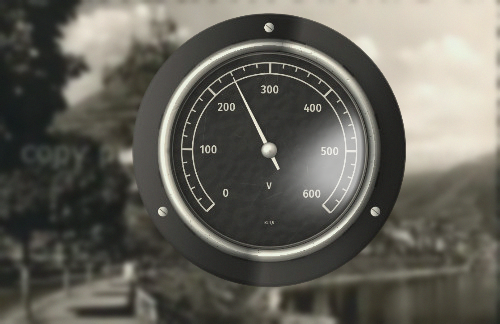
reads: value=240 unit=V
